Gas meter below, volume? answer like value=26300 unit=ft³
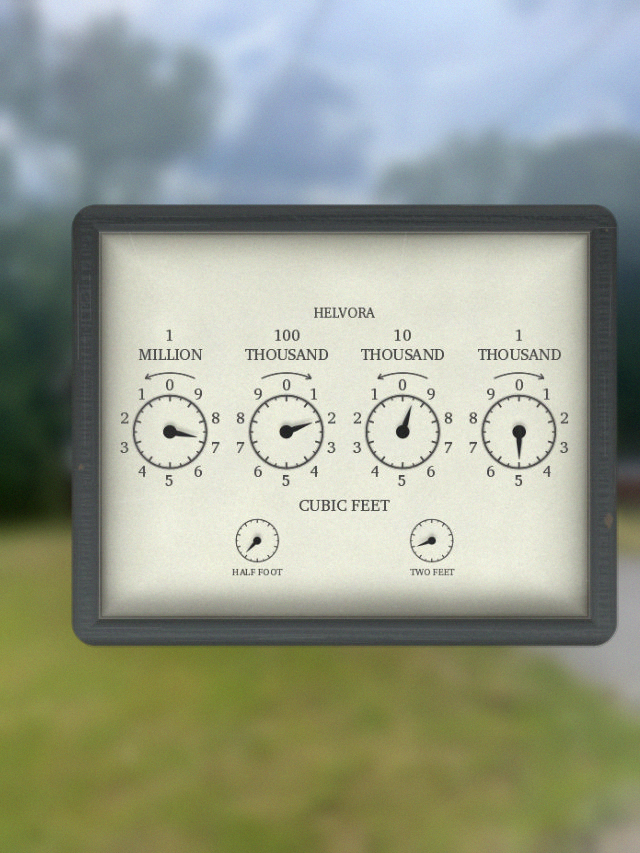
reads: value=719500 unit=ft³
